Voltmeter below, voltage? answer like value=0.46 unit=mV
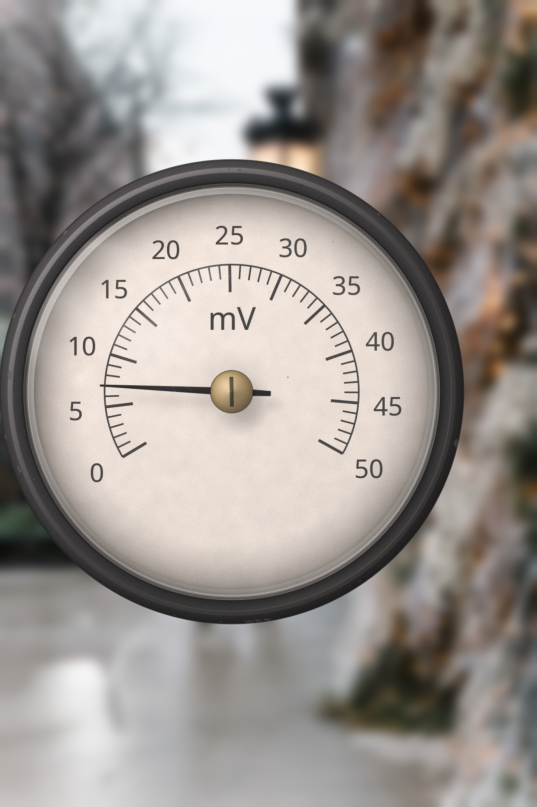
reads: value=7 unit=mV
